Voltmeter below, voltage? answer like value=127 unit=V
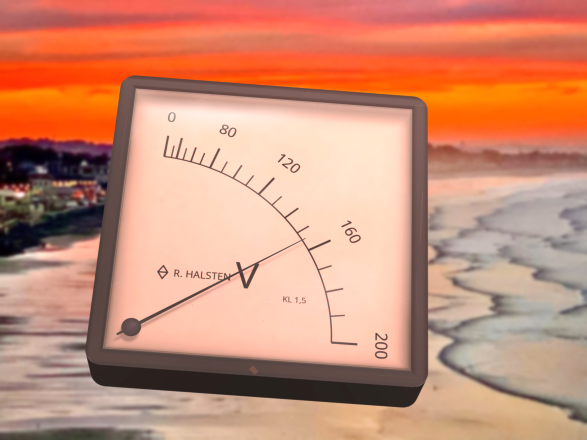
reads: value=155 unit=V
